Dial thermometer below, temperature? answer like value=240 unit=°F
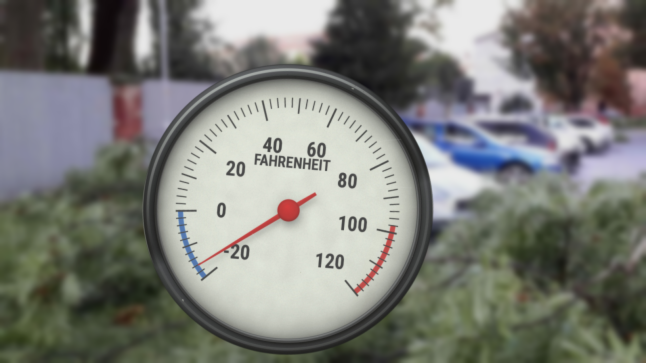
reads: value=-16 unit=°F
